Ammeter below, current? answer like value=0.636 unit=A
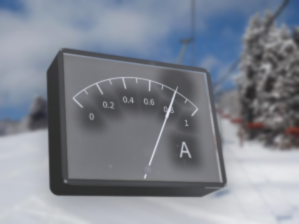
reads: value=0.8 unit=A
